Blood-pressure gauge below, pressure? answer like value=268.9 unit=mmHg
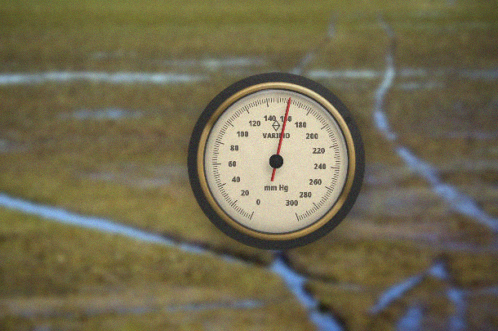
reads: value=160 unit=mmHg
